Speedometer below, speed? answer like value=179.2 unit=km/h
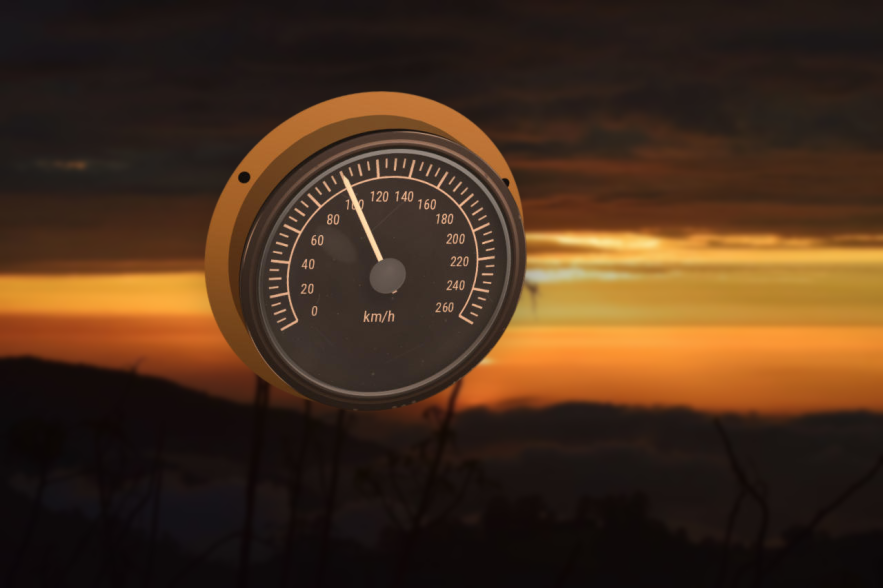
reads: value=100 unit=km/h
